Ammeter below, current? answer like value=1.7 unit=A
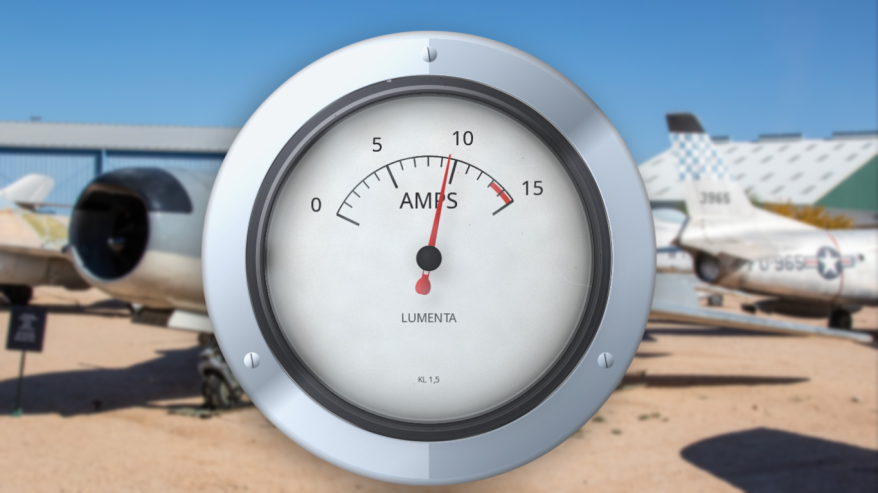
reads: value=9.5 unit=A
